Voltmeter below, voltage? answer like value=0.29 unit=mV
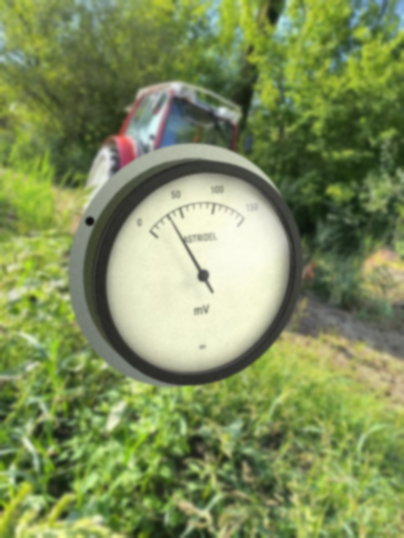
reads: value=30 unit=mV
